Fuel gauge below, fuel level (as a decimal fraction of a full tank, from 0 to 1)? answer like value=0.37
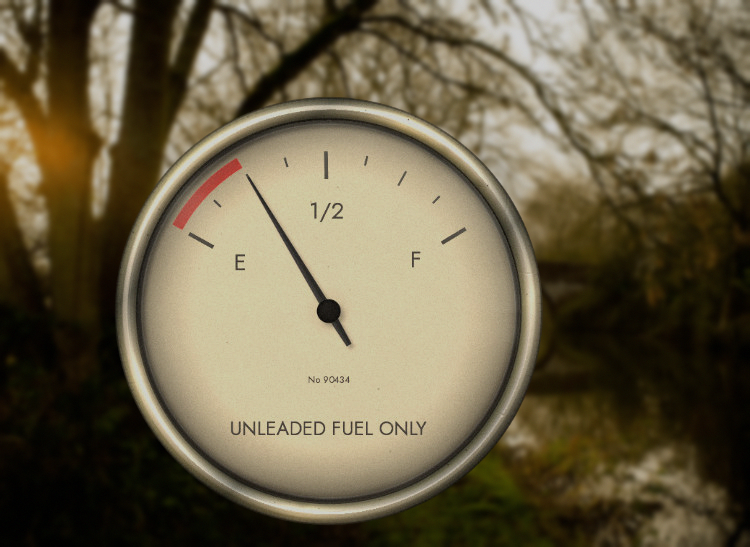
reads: value=0.25
